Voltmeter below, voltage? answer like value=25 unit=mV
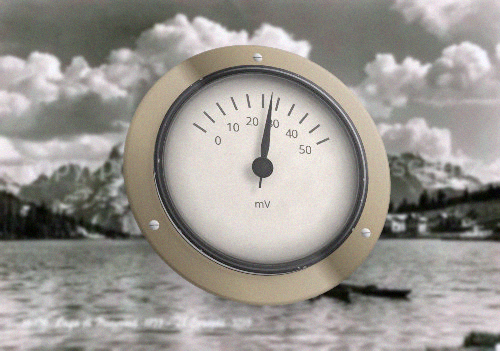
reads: value=27.5 unit=mV
